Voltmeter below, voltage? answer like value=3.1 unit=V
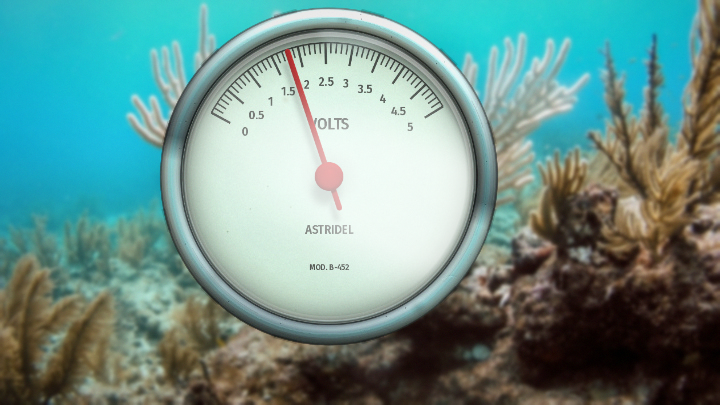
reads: value=1.8 unit=V
